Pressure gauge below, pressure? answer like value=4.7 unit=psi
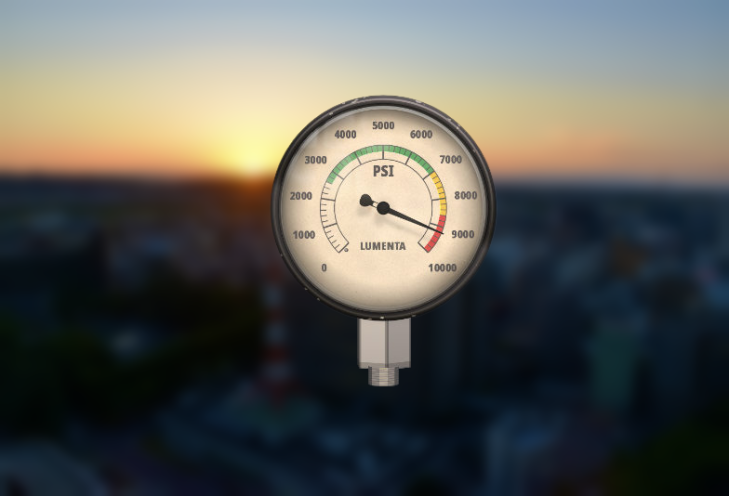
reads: value=9200 unit=psi
